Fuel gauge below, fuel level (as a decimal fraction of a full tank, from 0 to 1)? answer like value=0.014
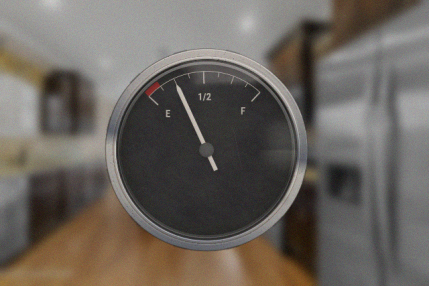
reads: value=0.25
